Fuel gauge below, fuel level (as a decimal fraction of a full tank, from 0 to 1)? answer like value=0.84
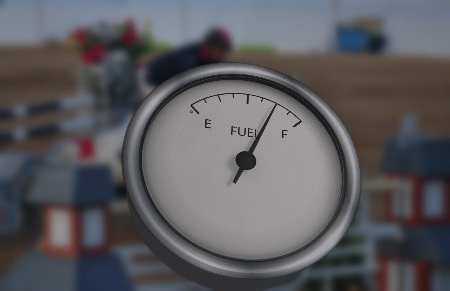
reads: value=0.75
